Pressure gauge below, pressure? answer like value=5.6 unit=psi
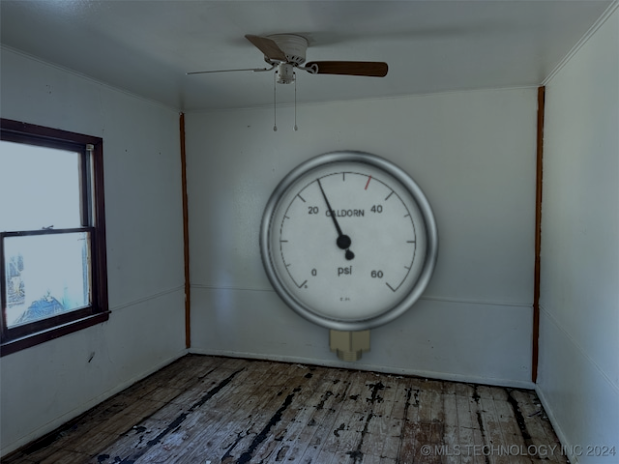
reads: value=25 unit=psi
